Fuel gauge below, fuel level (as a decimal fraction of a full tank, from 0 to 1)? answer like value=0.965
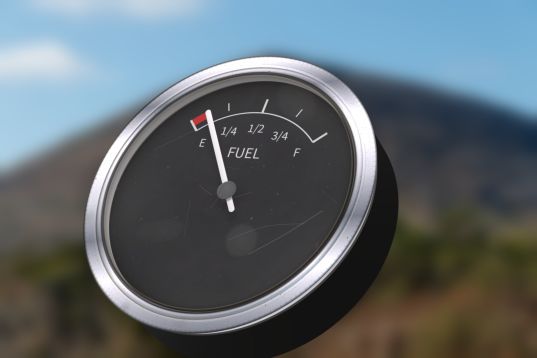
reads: value=0.125
